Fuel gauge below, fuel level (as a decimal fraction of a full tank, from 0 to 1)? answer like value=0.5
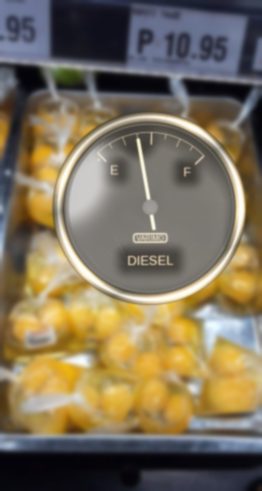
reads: value=0.375
